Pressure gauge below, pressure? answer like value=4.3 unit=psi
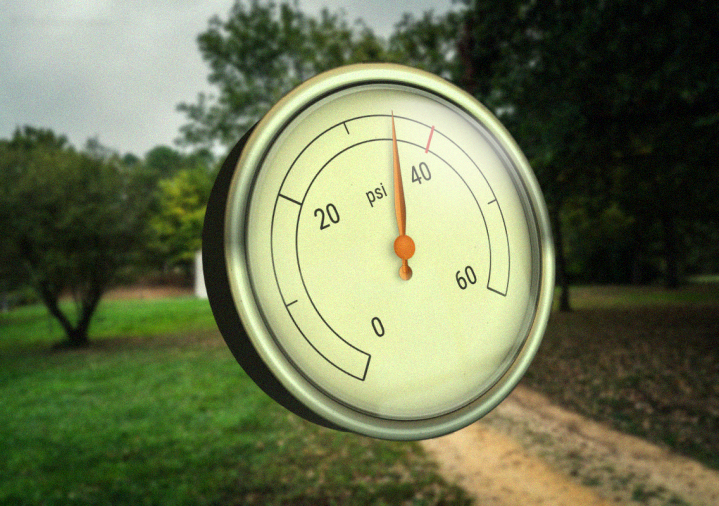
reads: value=35 unit=psi
